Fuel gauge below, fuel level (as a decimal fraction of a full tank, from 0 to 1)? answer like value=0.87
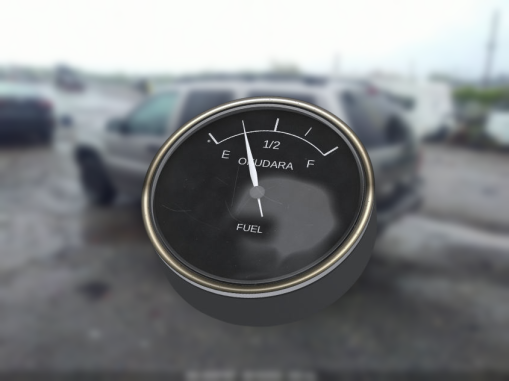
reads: value=0.25
